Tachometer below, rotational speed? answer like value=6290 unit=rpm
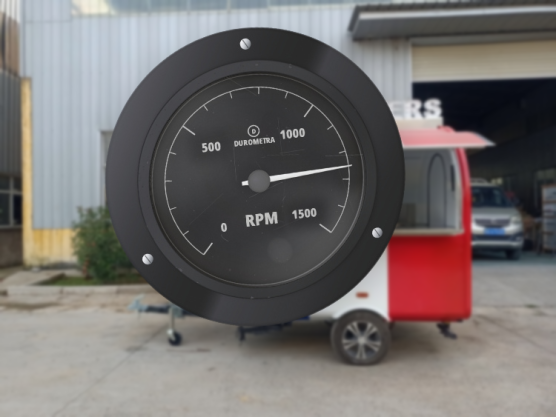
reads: value=1250 unit=rpm
